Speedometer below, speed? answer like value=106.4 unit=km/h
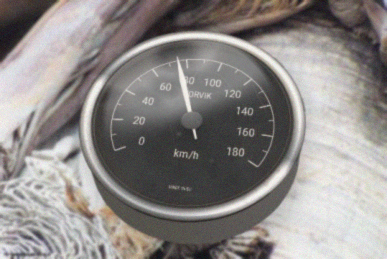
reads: value=75 unit=km/h
